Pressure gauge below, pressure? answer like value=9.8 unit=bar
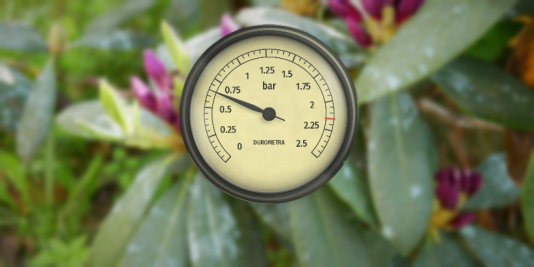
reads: value=0.65 unit=bar
